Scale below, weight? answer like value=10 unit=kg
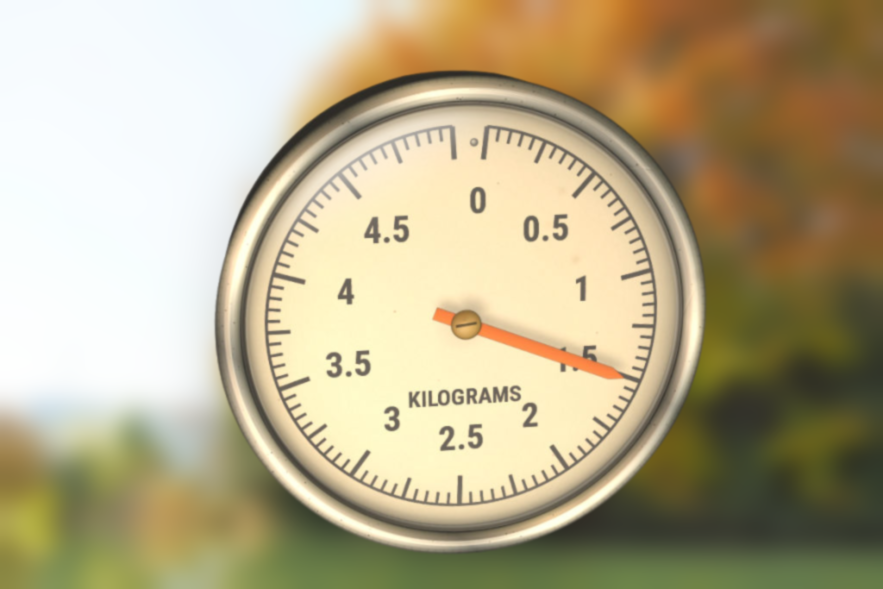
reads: value=1.5 unit=kg
